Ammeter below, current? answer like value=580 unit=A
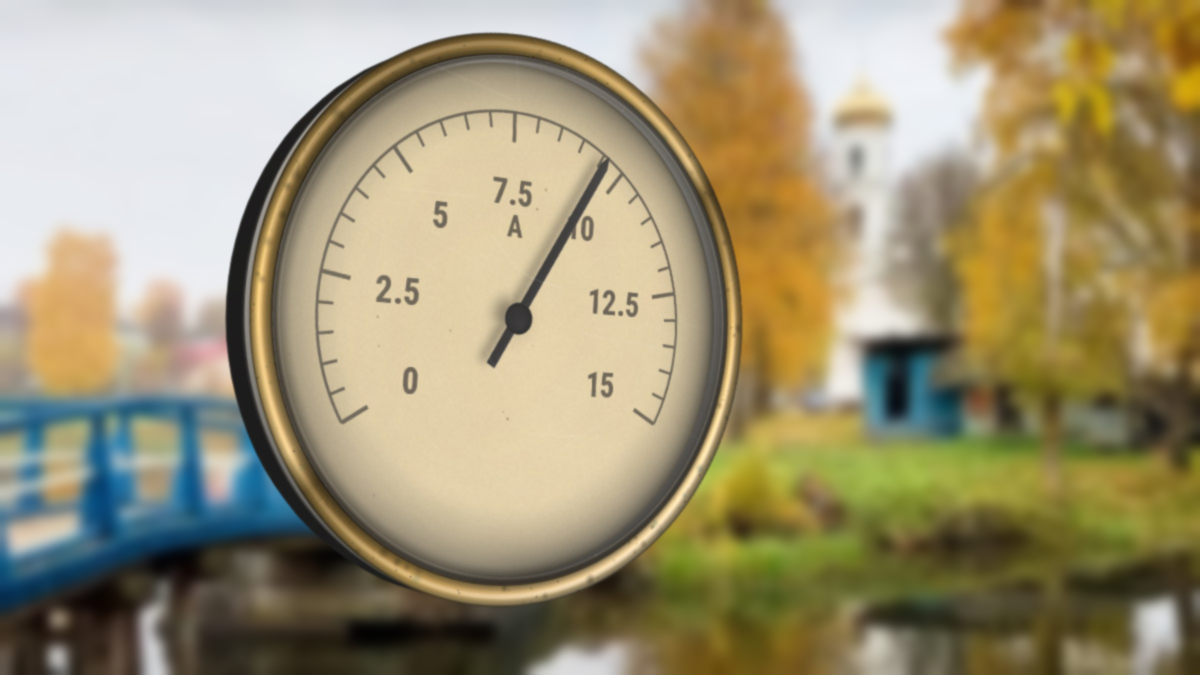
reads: value=9.5 unit=A
